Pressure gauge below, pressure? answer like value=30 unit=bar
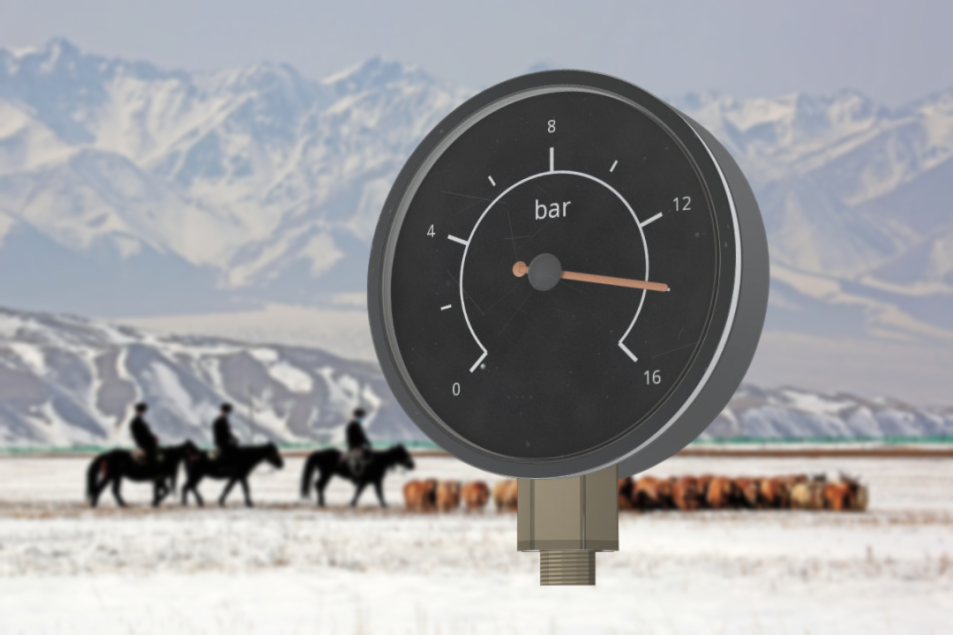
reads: value=14 unit=bar
